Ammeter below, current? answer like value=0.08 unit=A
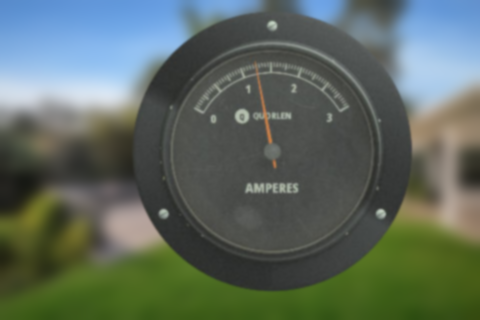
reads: value=1.25 unit=A
